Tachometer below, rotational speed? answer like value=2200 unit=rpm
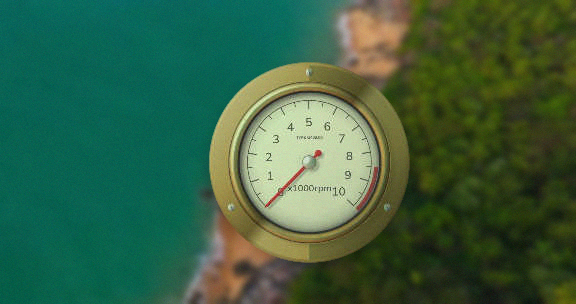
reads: value=0 unit=rpm
